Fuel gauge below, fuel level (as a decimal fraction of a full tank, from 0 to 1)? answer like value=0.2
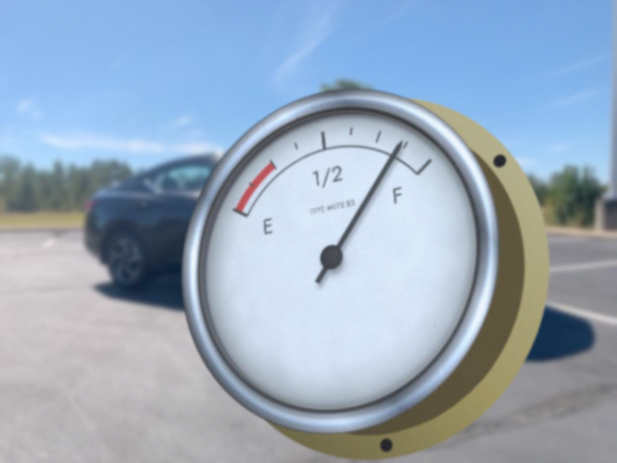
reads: value=0.875
